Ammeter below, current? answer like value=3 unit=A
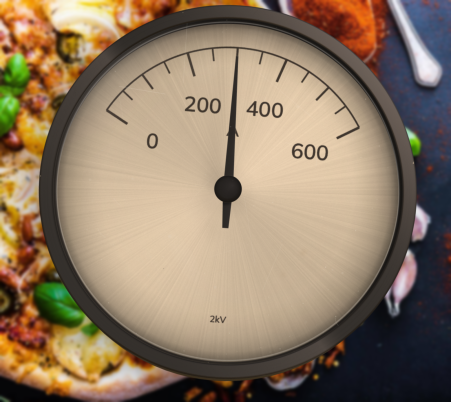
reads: value=300 unit=A
